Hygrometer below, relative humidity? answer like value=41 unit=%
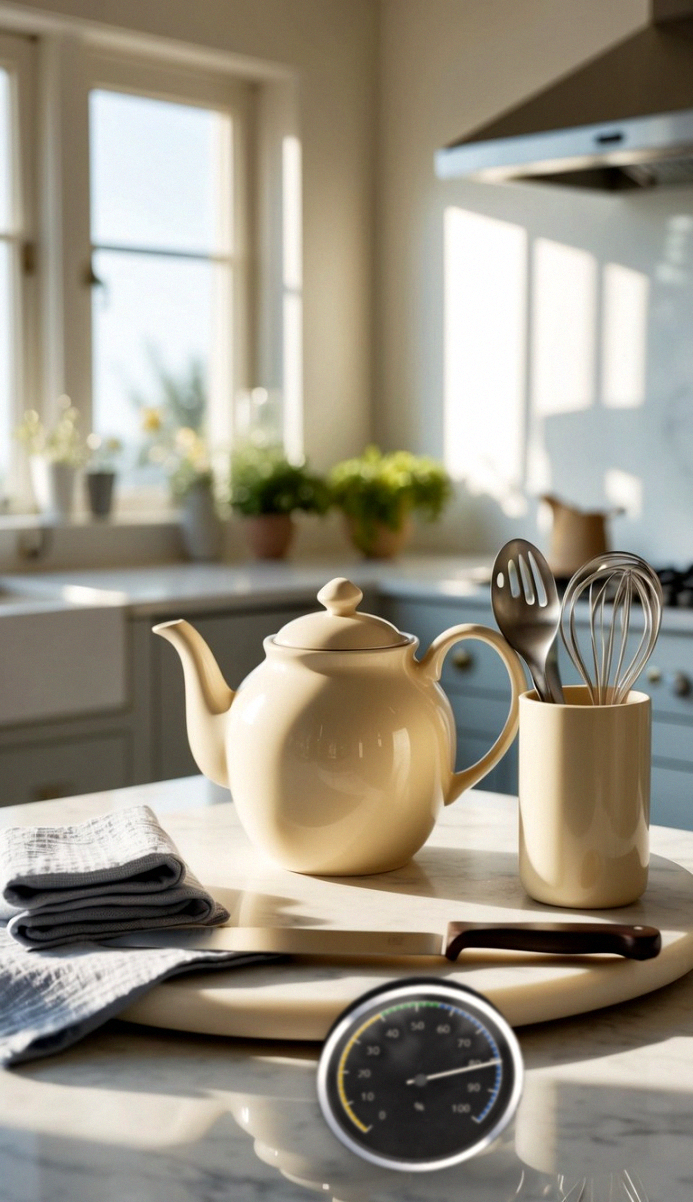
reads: value=80 unit=%
